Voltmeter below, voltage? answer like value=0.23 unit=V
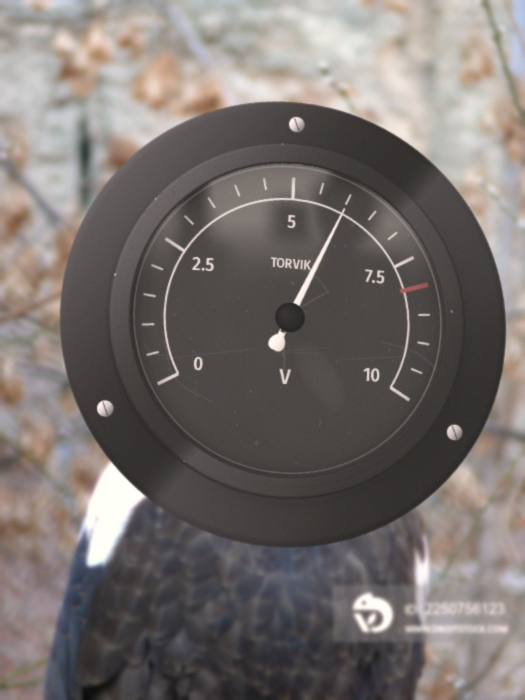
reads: value=6 unit=V
